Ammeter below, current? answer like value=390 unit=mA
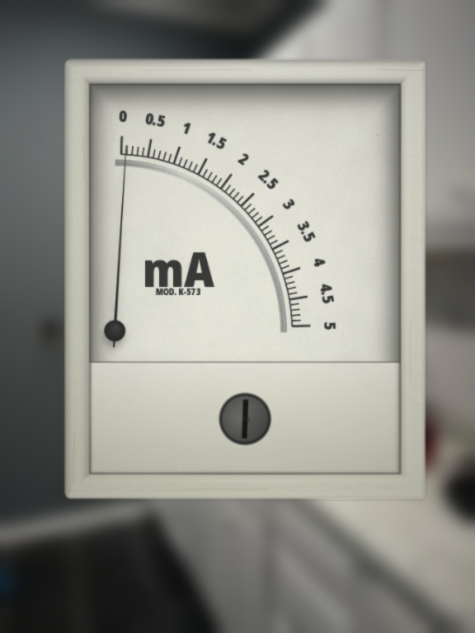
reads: value=0.1 unit=mA
